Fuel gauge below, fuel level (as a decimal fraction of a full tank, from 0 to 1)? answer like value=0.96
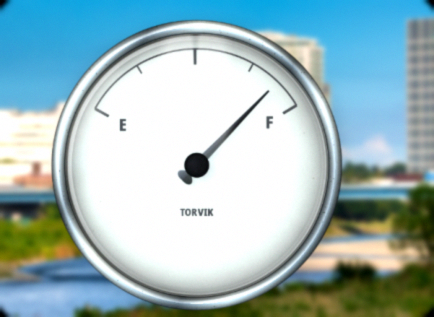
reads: value=0.875
